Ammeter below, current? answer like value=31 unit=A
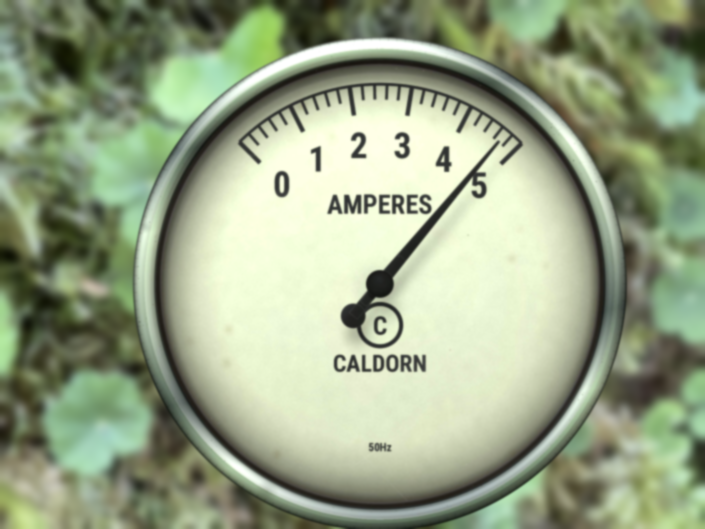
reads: value=4.7 unit=A
